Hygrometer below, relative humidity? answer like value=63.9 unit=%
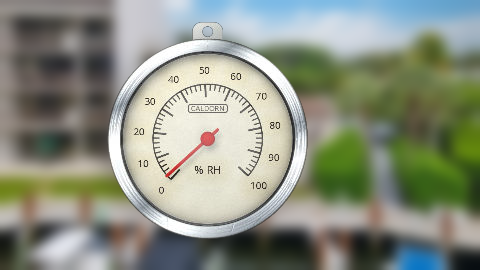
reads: value=2 unit=%
